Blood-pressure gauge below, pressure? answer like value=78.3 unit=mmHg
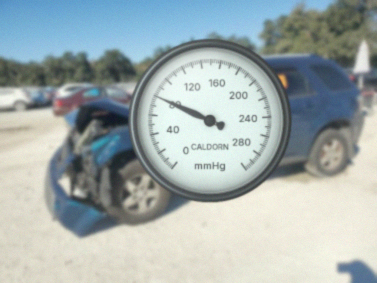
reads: value=80 unit=mmHg
